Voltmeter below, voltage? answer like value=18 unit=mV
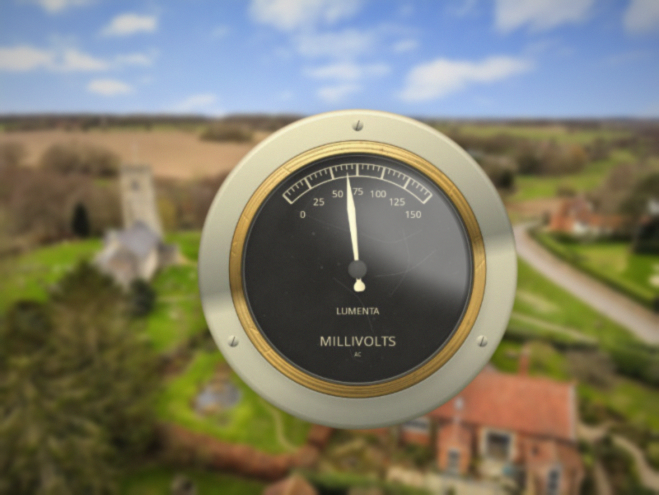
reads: value=65 unit=mV
